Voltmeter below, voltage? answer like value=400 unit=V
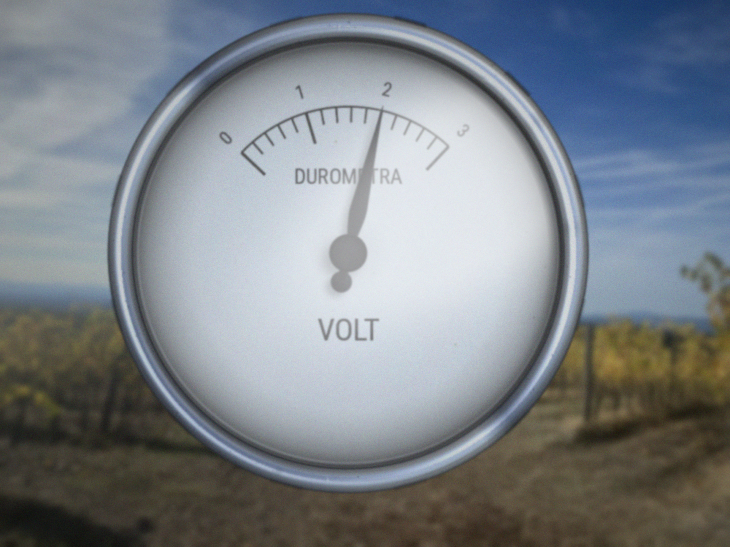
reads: value=2 unit=V
